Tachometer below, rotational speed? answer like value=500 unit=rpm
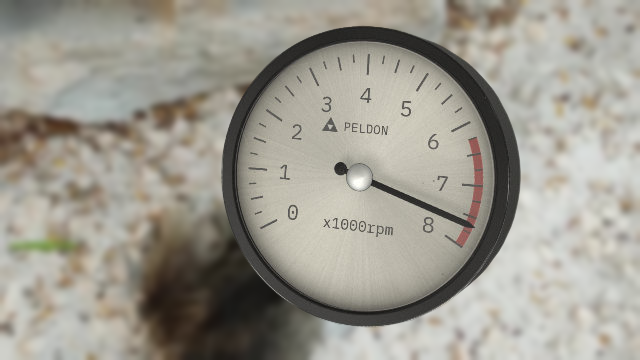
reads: value=7625 unit=rpm
